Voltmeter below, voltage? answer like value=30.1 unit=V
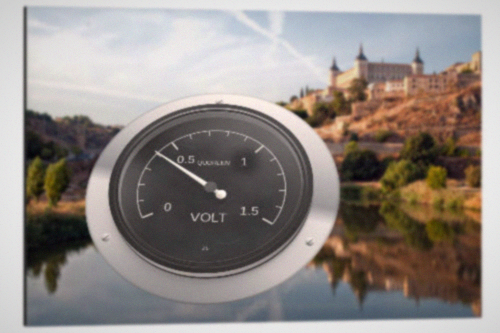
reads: value=0.4 unit=V
